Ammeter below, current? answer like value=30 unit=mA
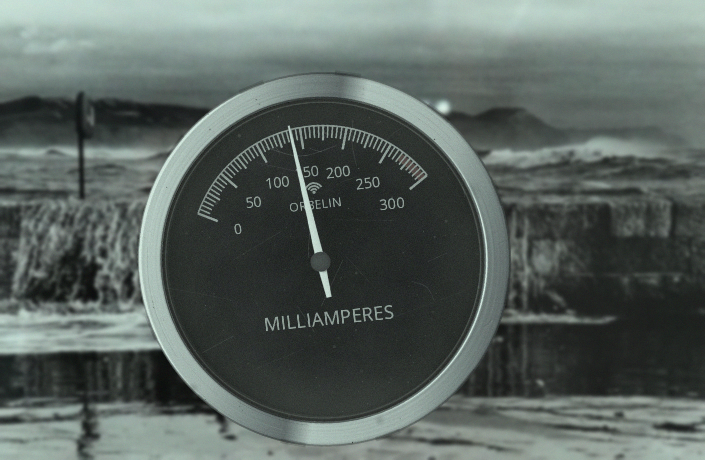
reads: value=140 unit=mA
